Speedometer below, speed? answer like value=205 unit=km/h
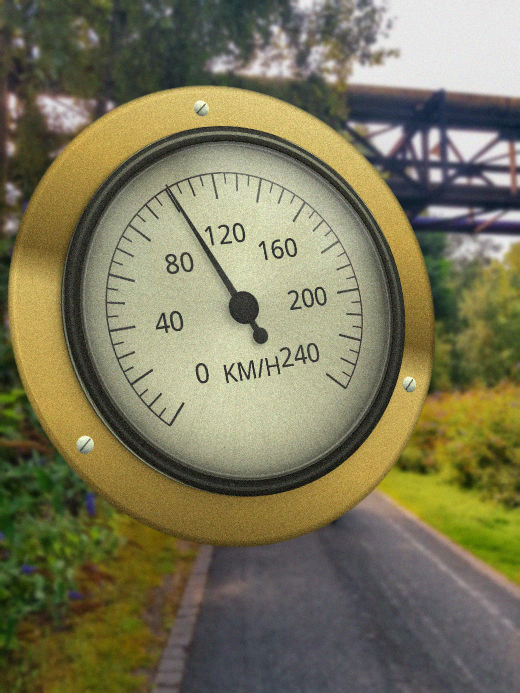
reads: value=100 unit=km/h
